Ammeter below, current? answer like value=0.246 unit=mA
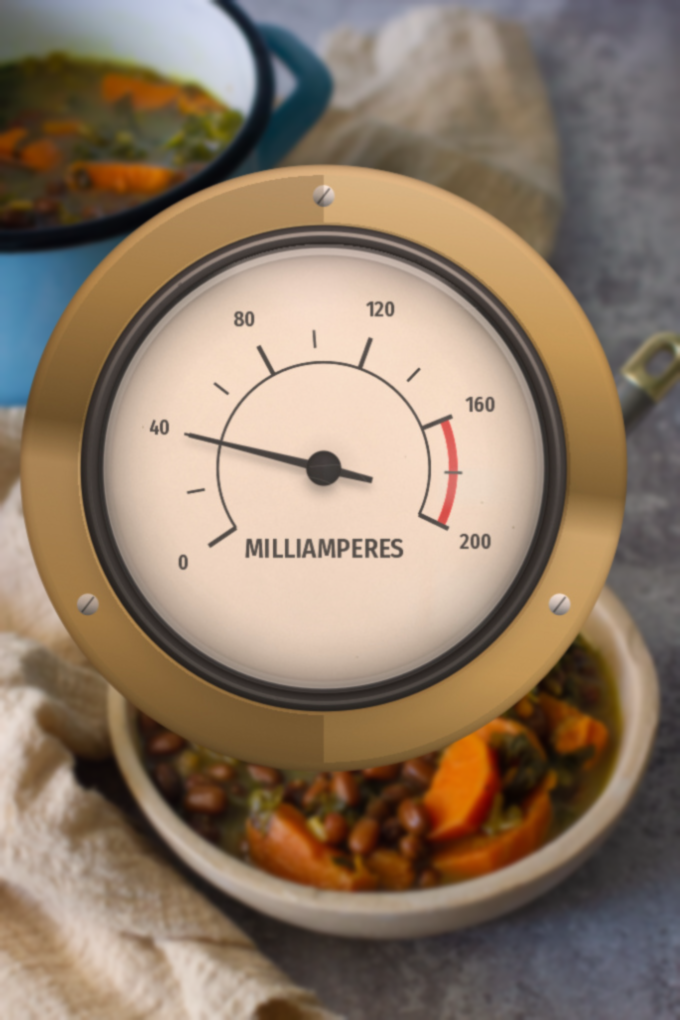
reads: value=40 unit=mA
